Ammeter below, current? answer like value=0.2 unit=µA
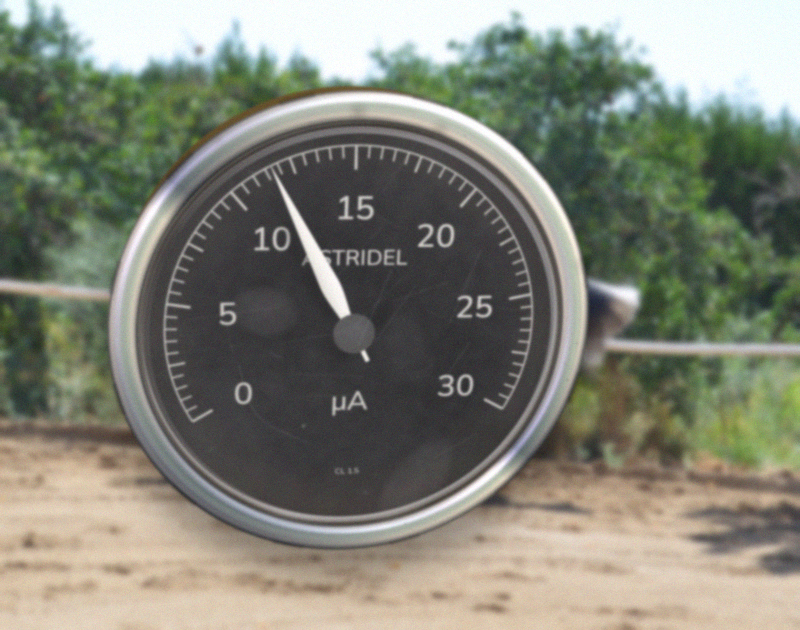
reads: value=11.75 unit=µA
